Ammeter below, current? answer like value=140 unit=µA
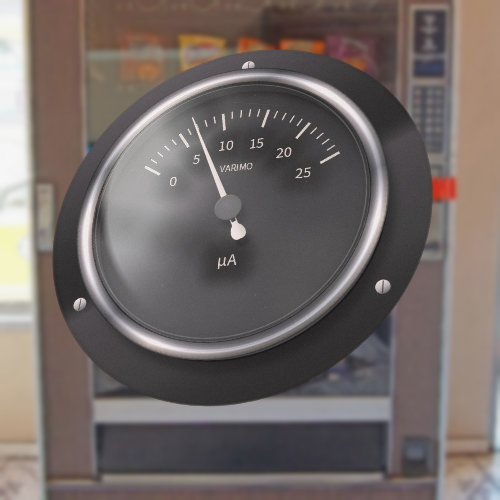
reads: value=7 unit=µA
